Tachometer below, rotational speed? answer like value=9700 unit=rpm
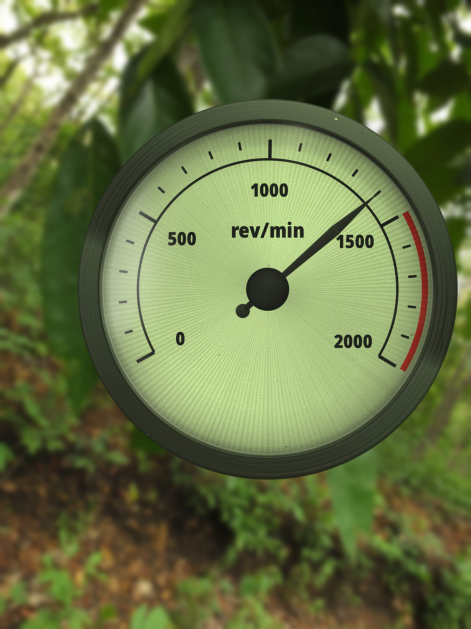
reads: value=1400 unit=rpm
